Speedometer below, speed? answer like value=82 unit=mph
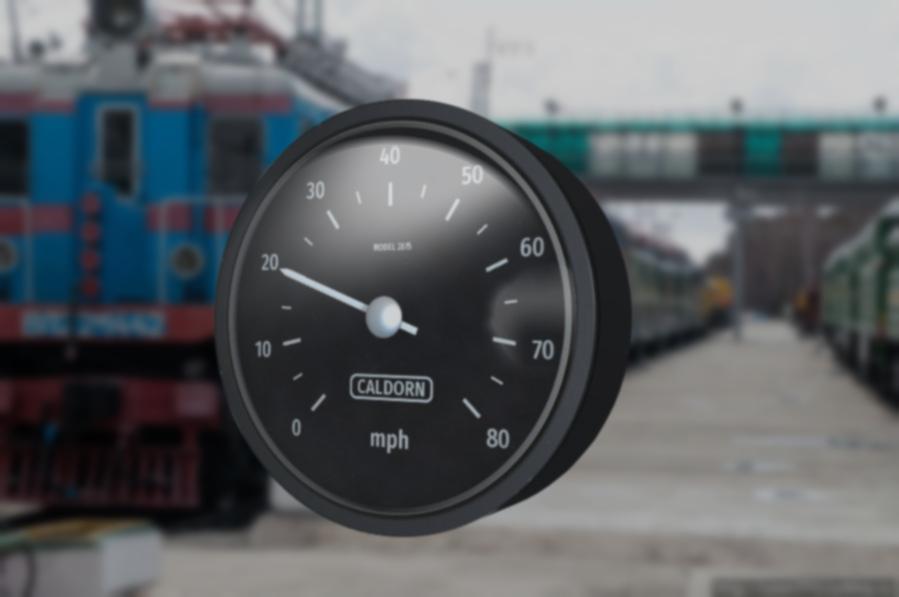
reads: value=20 unit=mph
